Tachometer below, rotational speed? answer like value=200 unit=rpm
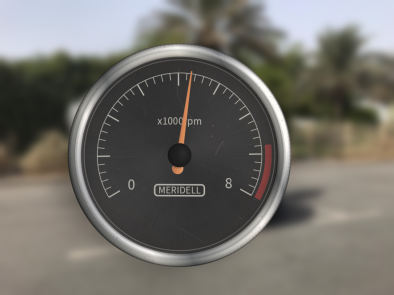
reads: value=4300 unit=rpm
